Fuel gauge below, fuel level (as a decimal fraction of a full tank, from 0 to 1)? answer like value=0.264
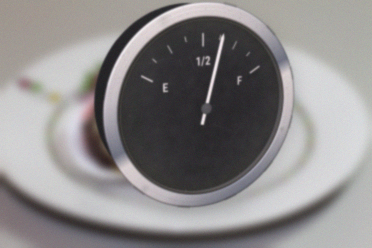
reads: value=0.625
